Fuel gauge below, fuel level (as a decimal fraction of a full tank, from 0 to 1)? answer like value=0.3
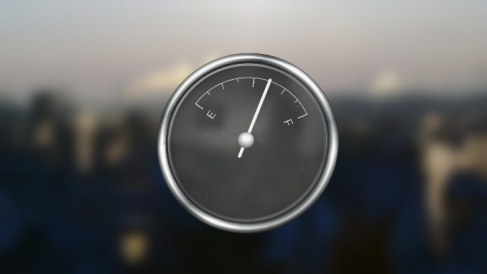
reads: value=0.625
